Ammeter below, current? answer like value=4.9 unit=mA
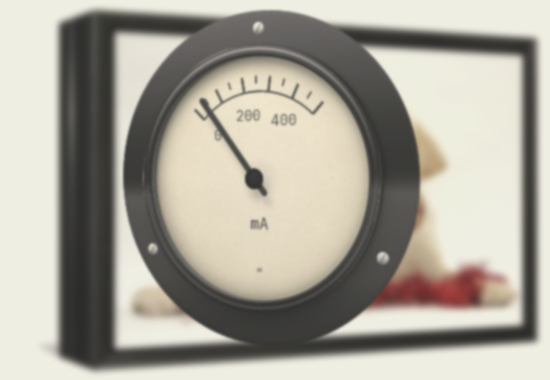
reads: value=50 unit=mA
